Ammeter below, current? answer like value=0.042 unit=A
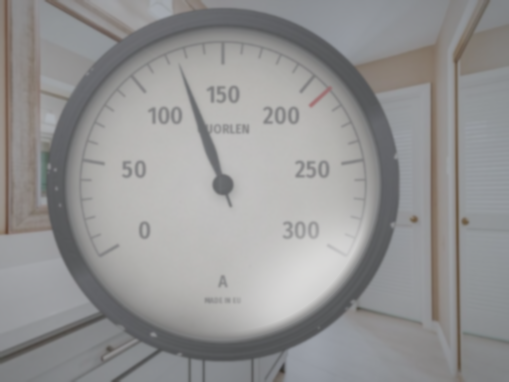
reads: value=125 unit=A
